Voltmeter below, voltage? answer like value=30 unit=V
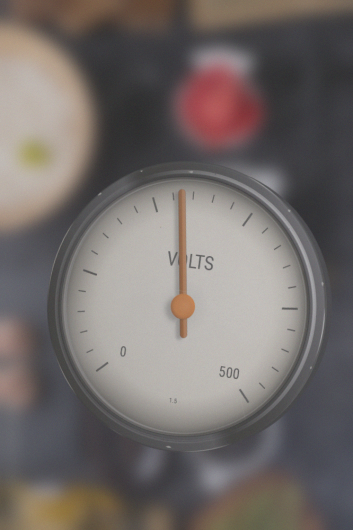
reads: value=230 unit=V
